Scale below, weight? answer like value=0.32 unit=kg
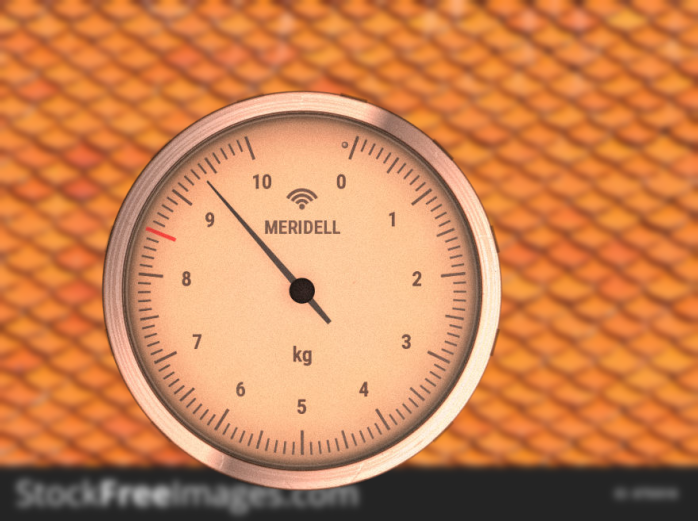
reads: value=9.35 unit=kg
